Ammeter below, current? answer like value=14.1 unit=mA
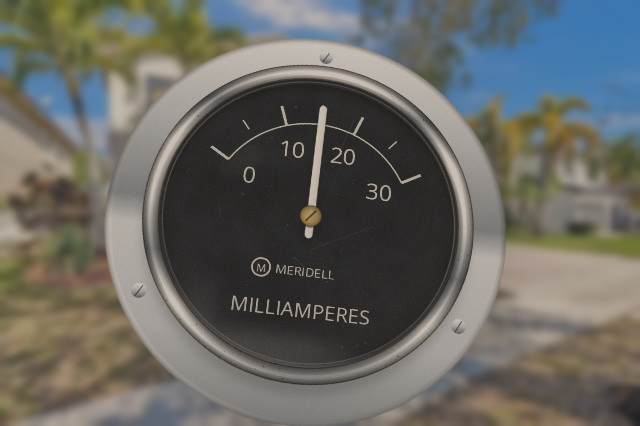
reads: value=15 unit=mA
